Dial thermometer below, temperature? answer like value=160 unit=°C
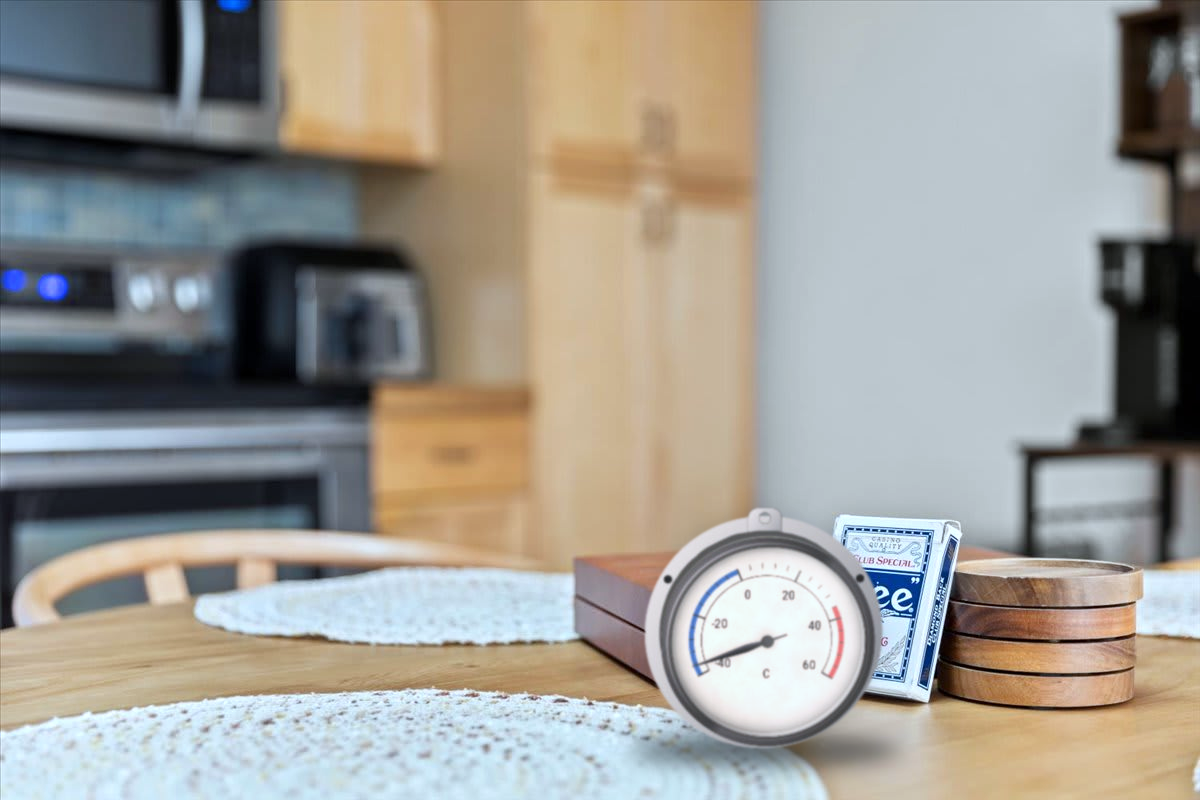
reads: value=-36 unit=°C
